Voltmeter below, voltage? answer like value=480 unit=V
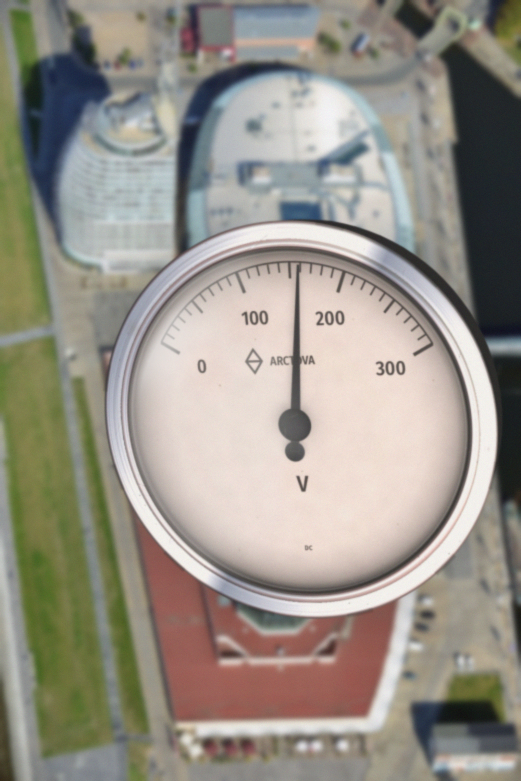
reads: value=160 unit=V
